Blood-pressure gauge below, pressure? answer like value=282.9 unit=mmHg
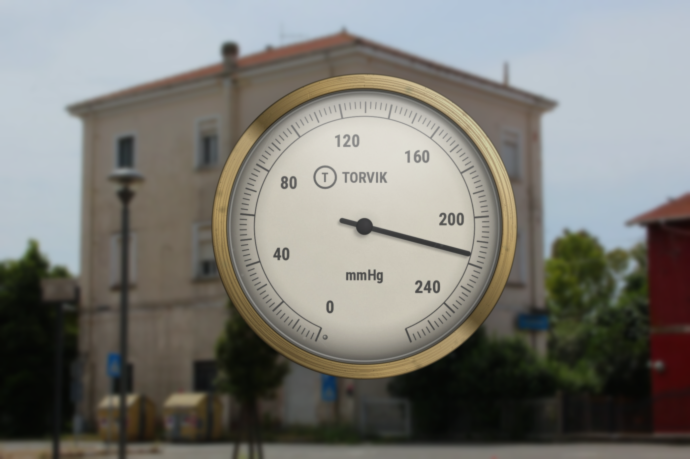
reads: value=216 unit=mmHg
